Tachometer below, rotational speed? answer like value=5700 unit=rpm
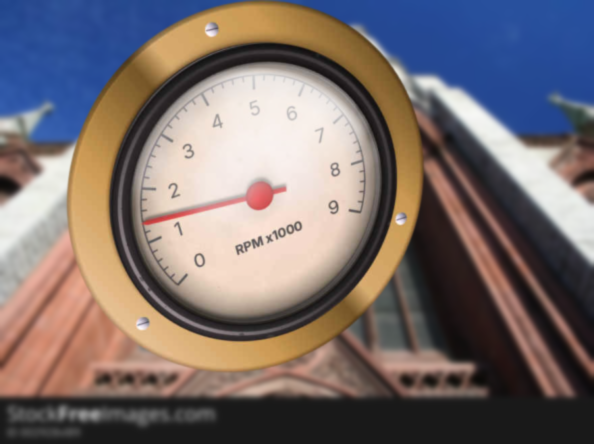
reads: value=1400 unit=rpm
